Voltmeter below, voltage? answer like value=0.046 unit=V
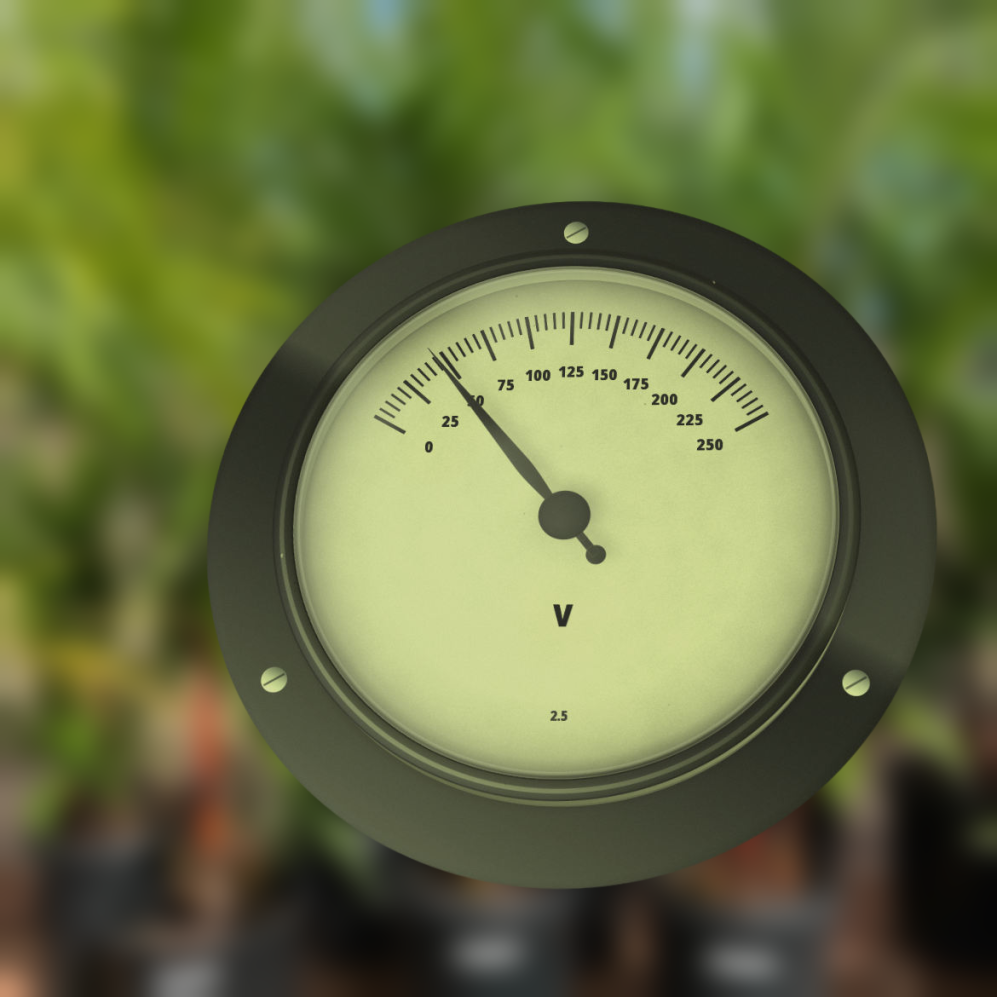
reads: value=45 unit=V
